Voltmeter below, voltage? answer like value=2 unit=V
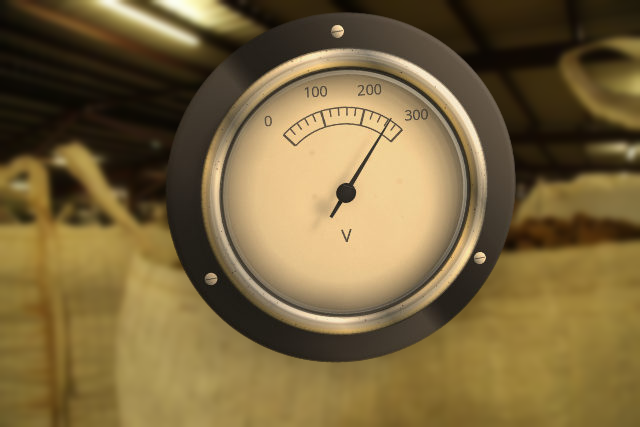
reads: value=260 unit=V
